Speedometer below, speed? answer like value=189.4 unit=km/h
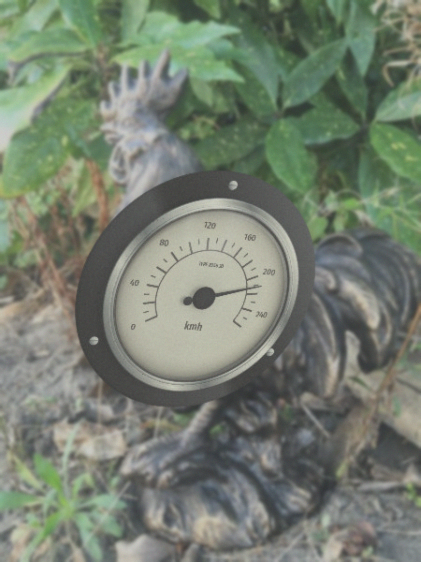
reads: value=210 unit=km/h
